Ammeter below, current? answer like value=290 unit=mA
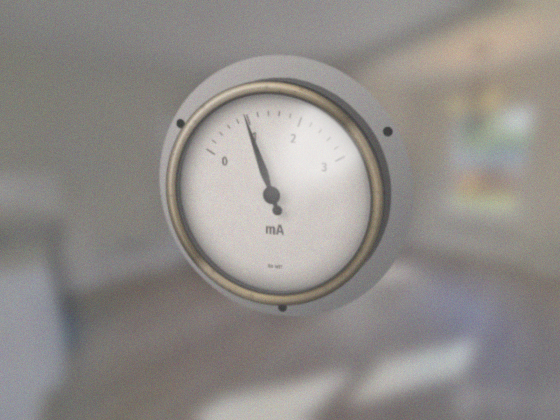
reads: value=1 unit=mA
